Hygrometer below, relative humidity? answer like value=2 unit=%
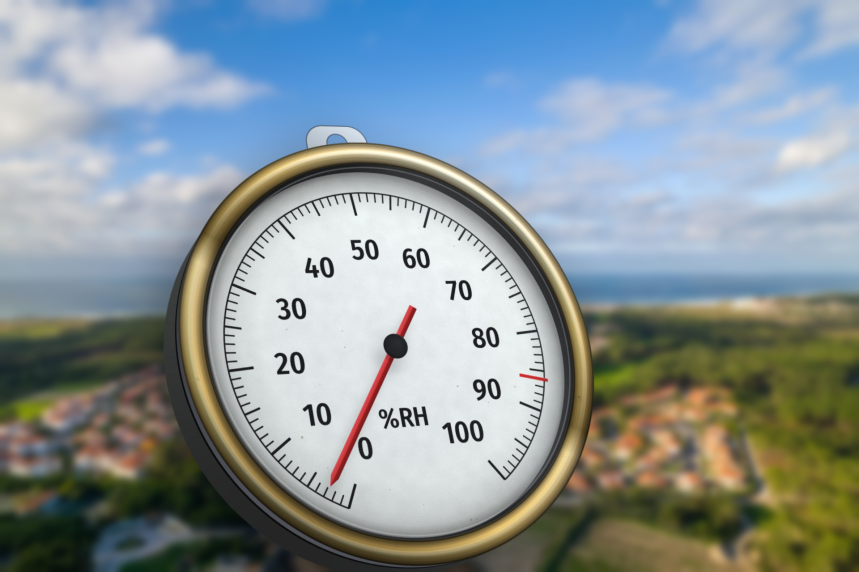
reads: value=3 unit=%
